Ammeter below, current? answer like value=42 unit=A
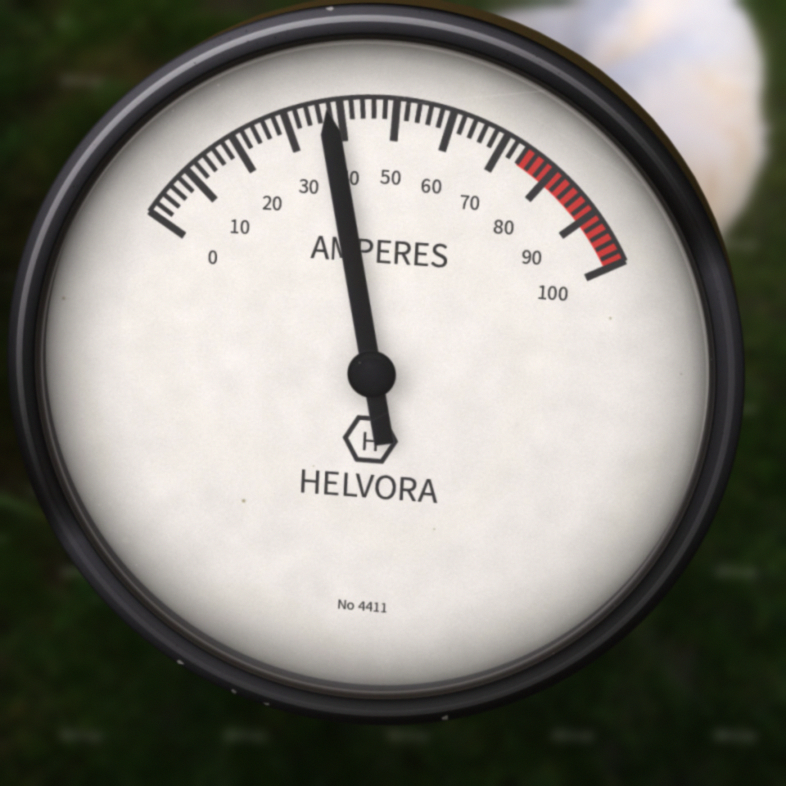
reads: value=38 unit=A
